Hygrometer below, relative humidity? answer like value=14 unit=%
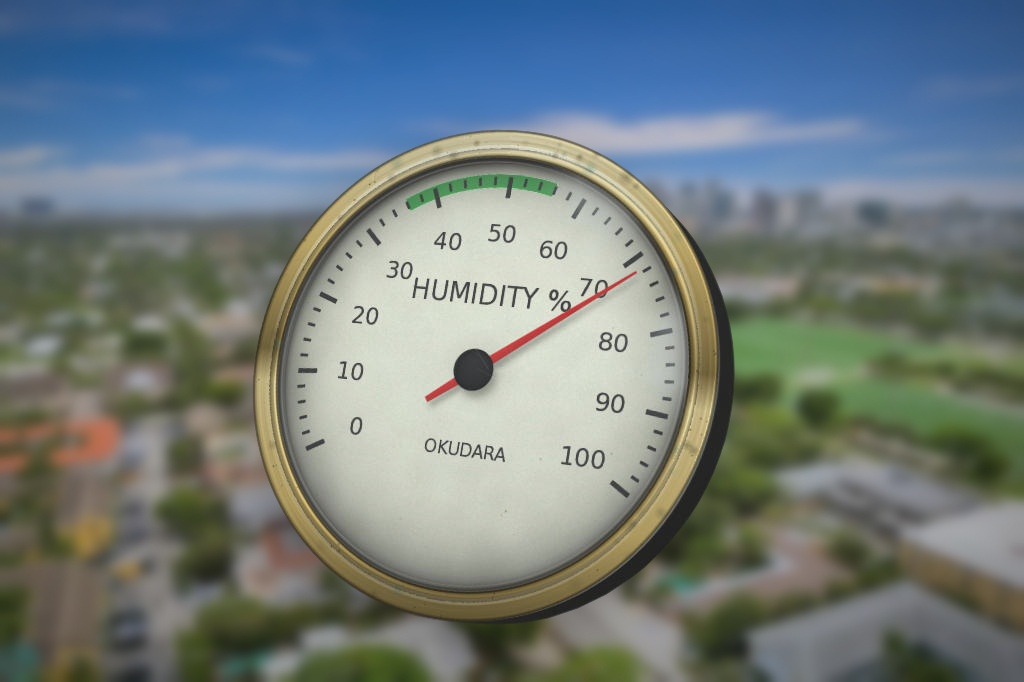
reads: value=72 unit=%
